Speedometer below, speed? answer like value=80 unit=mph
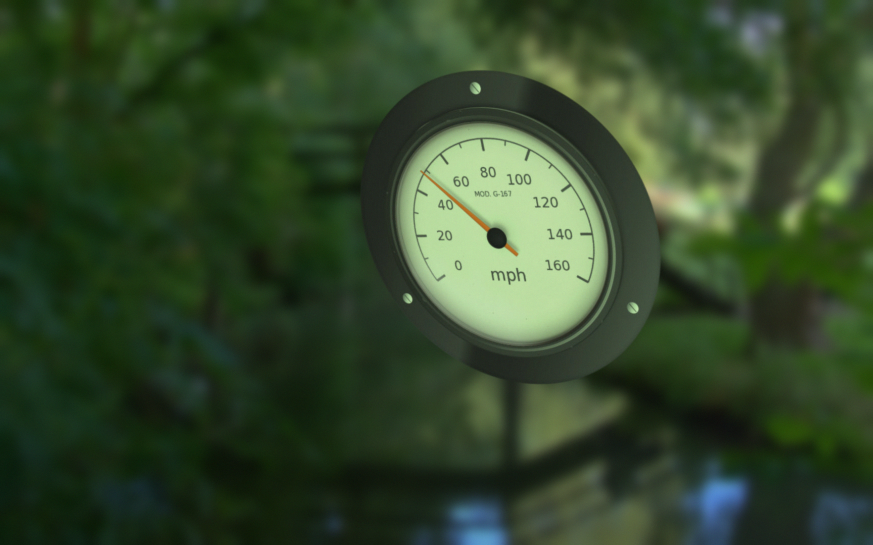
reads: value=50 unit=mph
